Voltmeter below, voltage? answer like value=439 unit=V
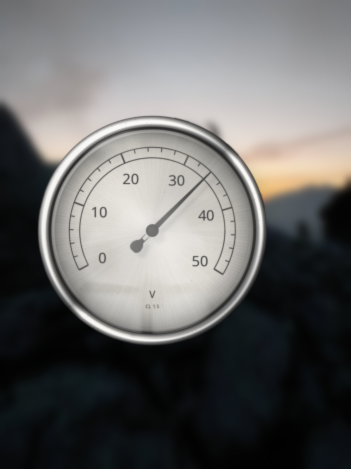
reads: value=34 unit=V
